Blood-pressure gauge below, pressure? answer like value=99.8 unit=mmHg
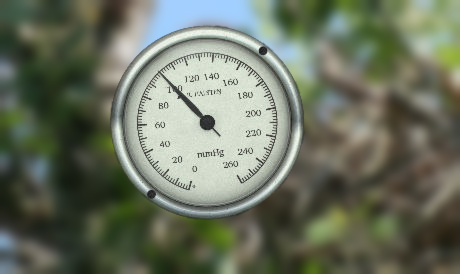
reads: value=100 unit=mmHg
